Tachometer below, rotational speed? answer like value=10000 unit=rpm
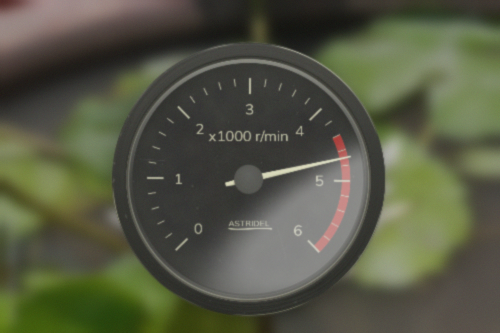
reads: value=4700 unit=rpm
